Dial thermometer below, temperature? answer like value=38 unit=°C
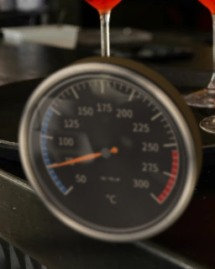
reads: value=75 unit=°C
